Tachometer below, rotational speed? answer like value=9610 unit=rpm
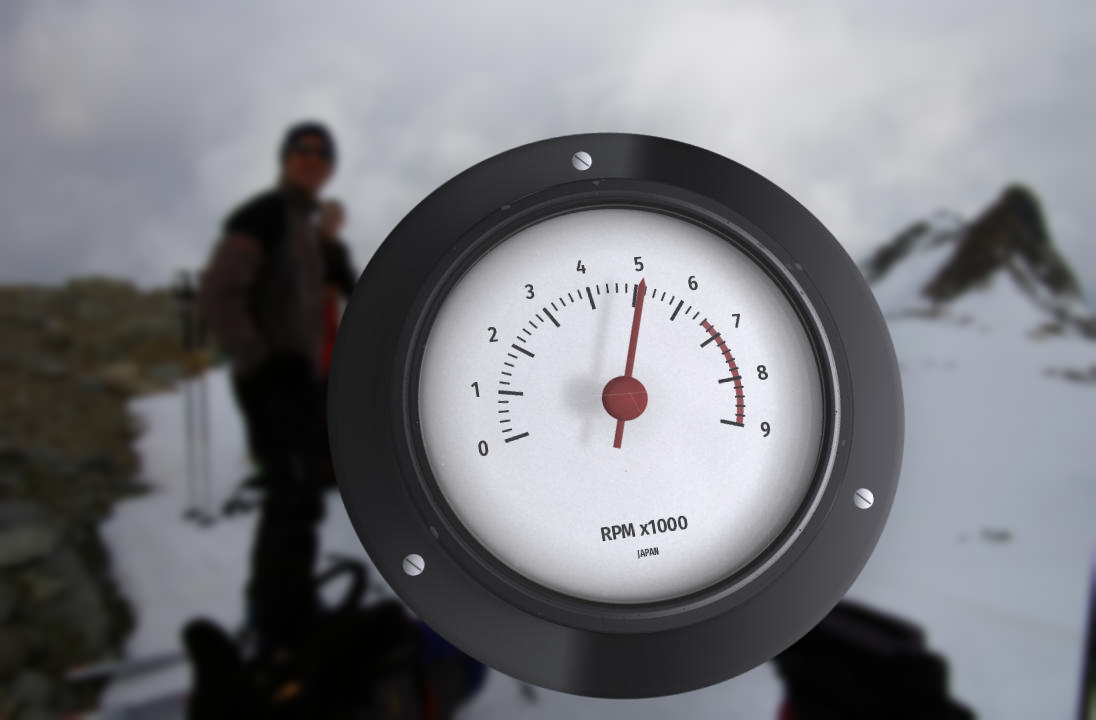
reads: value=5100 unit=rpm
